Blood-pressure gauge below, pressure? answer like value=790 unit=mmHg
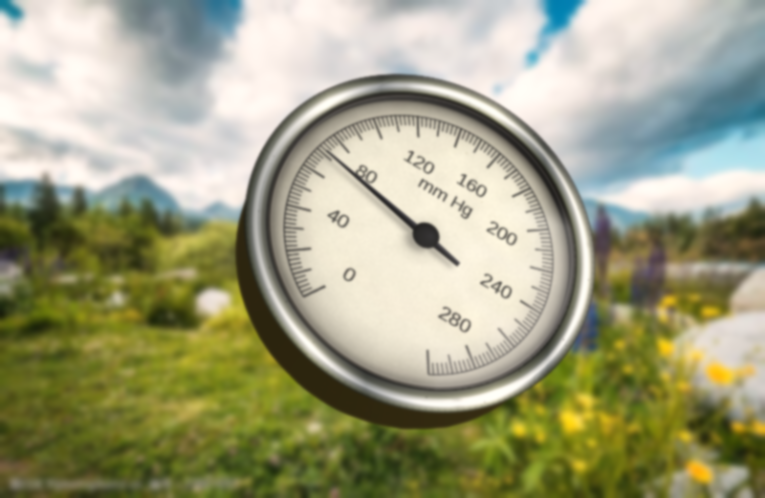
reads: value=70 unit=mmHg
